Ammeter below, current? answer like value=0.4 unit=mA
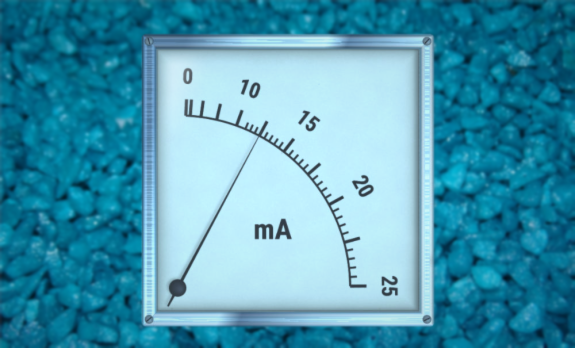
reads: value=12.5 unit=mA
